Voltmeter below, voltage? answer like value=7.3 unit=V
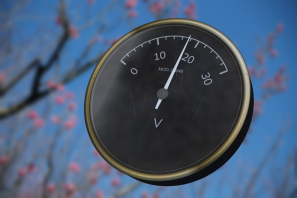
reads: value=18 unit=V
